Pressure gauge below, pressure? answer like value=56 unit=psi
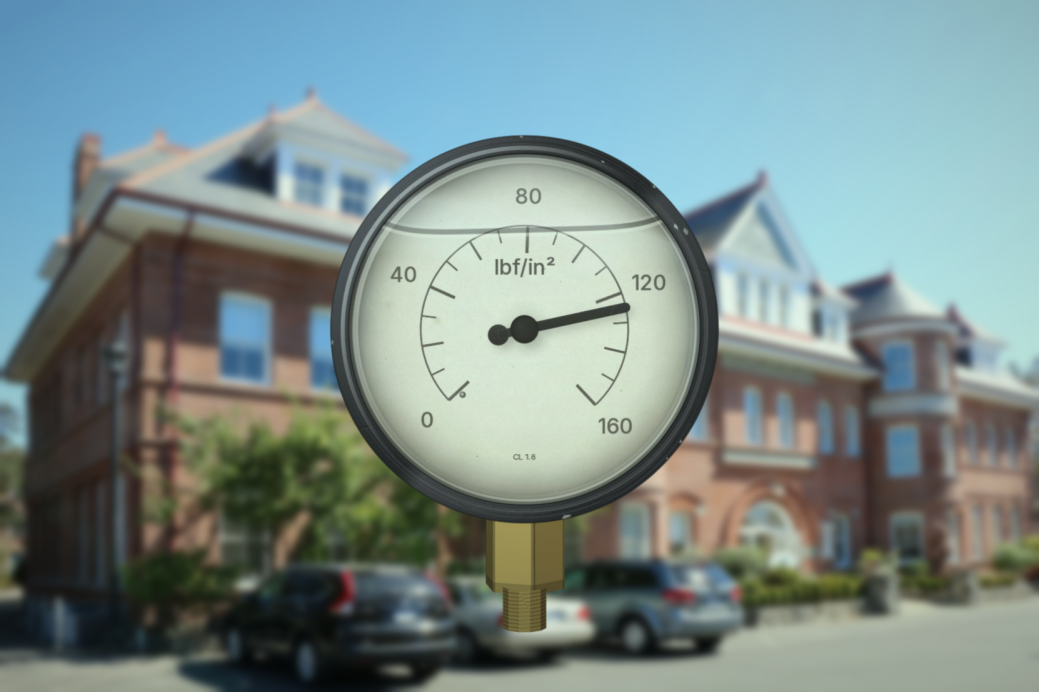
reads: value=125 unit=psi
